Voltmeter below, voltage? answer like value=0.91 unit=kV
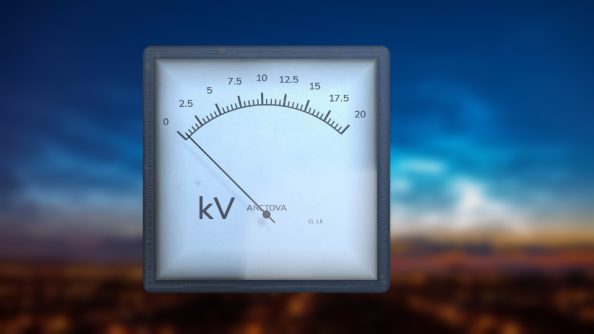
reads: value=0.5 unit=kV
